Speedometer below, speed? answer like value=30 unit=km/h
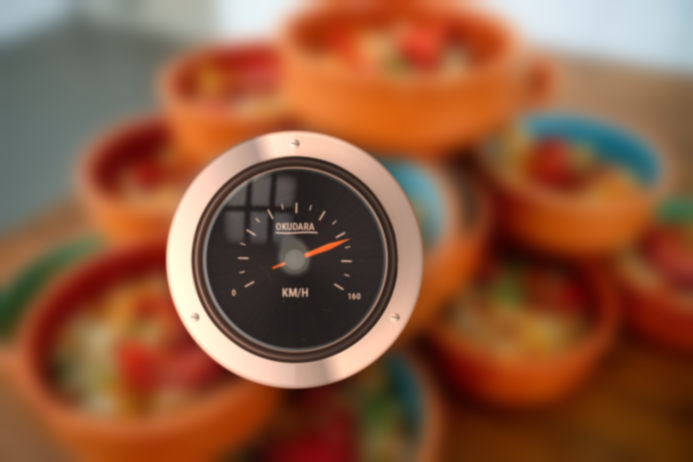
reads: value=125 unit=km/h
